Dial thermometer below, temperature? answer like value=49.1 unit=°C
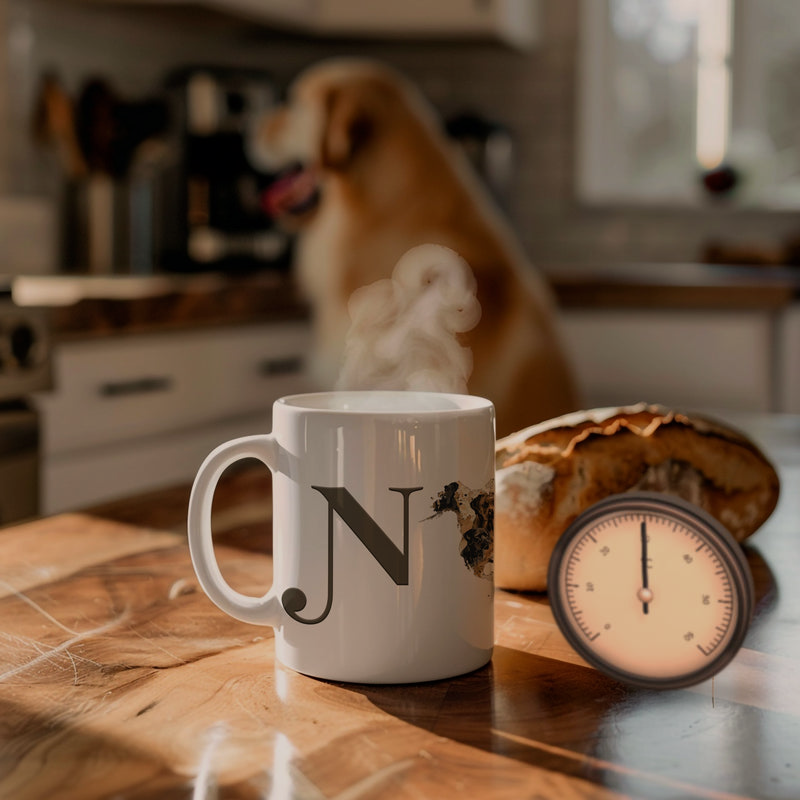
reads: value=30 unit=°C
